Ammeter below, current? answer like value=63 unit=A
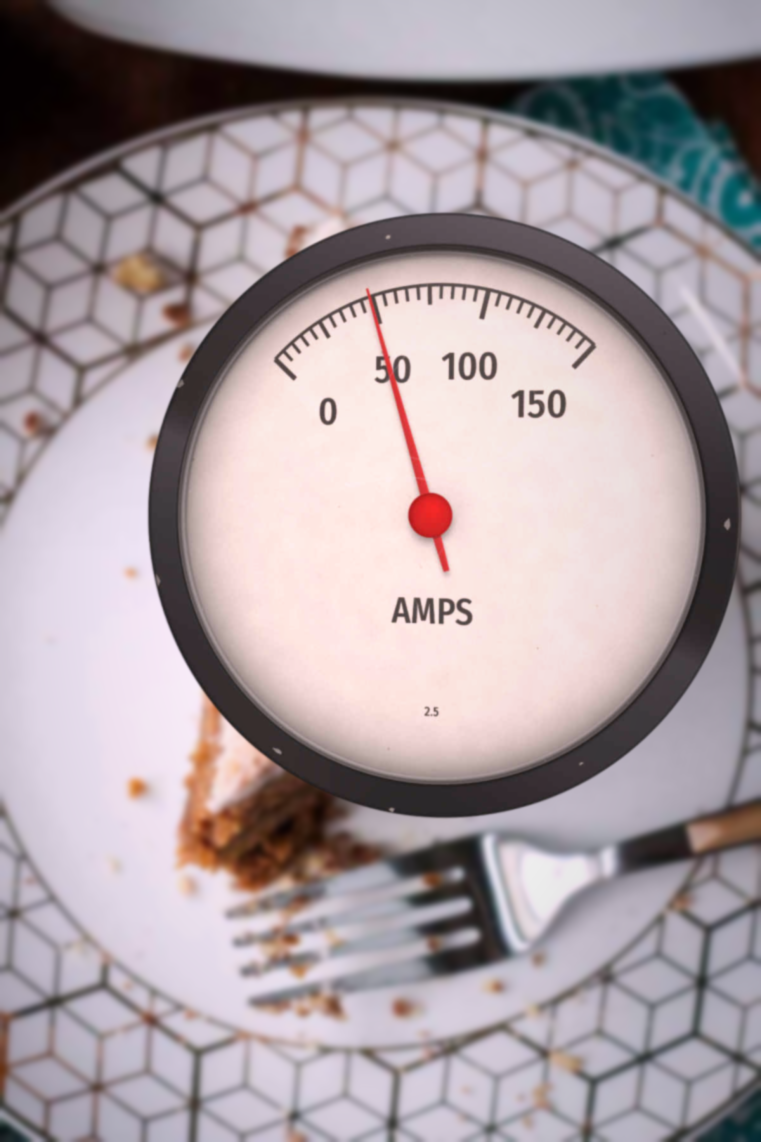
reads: value=50 unit=A
